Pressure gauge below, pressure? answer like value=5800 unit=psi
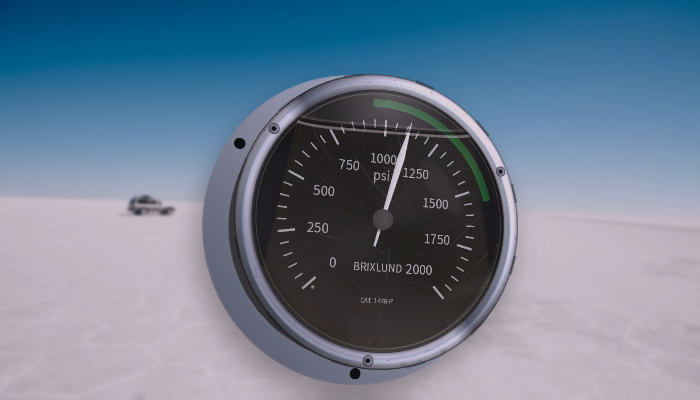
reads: value=1100 unit=psi
